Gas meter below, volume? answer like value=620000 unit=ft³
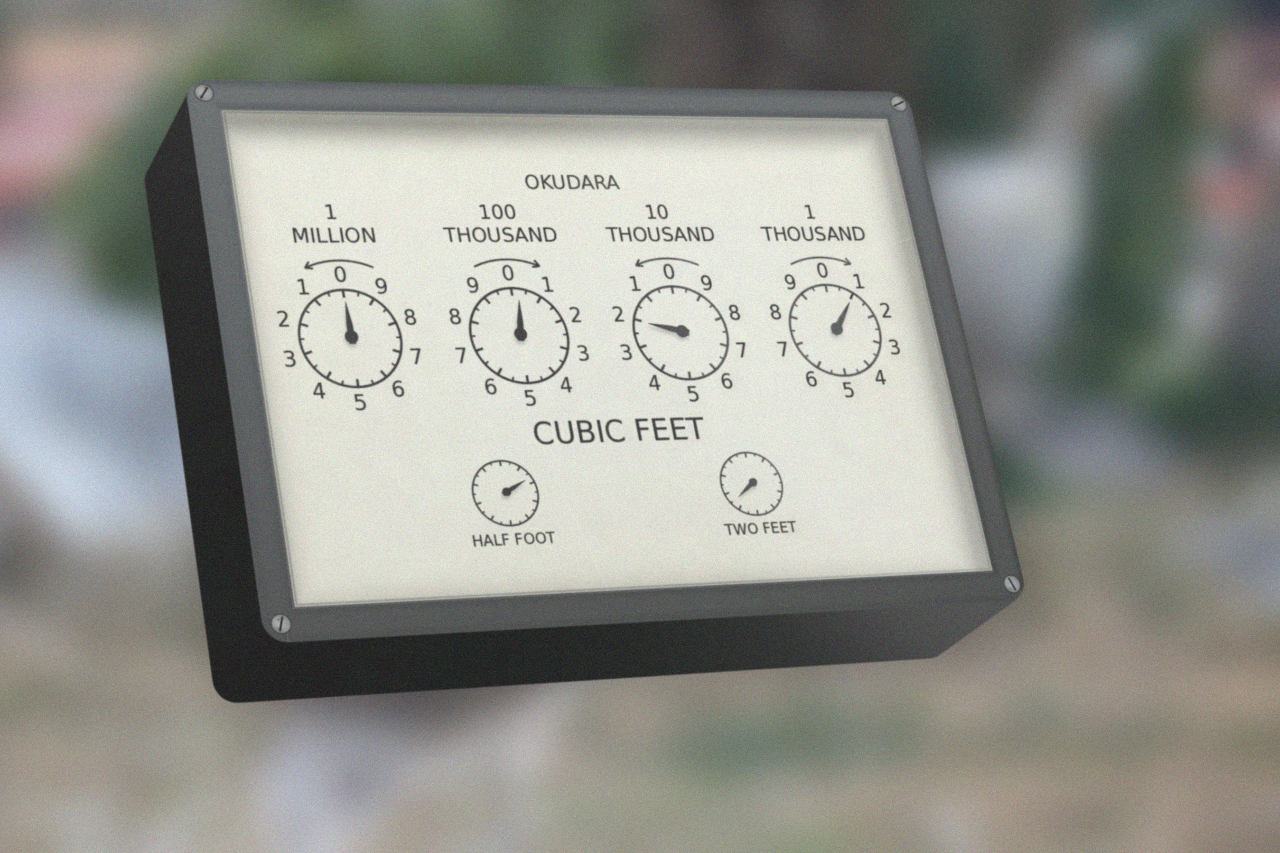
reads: value=2100 unit=ft³
